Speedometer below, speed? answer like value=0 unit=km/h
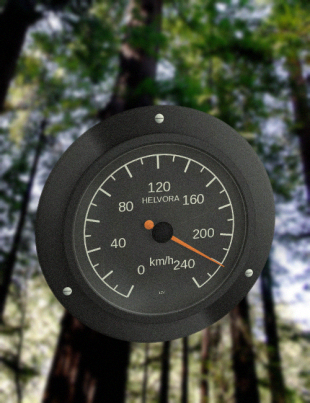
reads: value=220 unit=km/h
